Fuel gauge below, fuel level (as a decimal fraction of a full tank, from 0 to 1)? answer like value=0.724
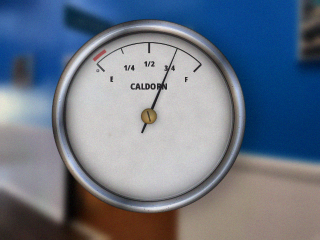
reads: value=0.75
